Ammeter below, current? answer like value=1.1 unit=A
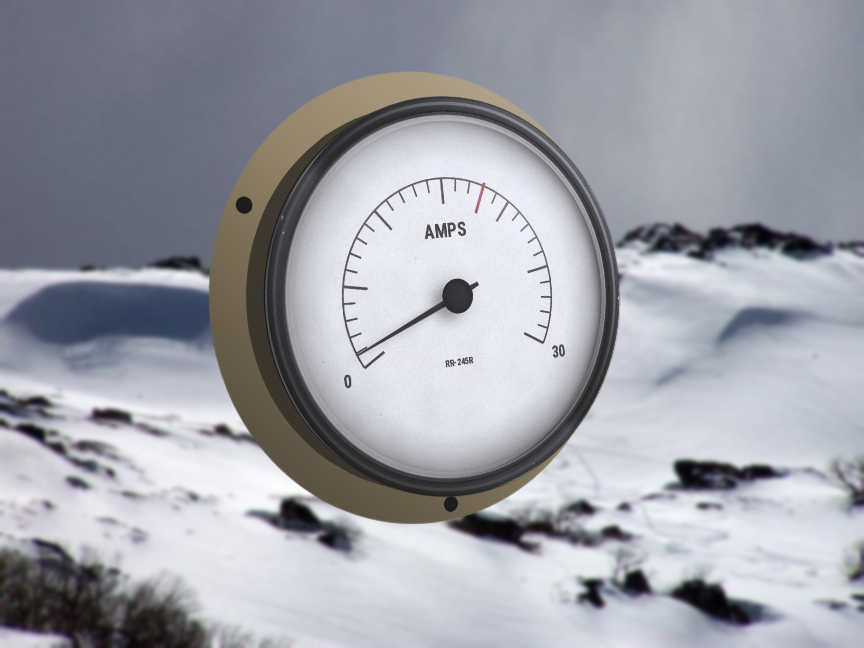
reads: value=1 unit=A
